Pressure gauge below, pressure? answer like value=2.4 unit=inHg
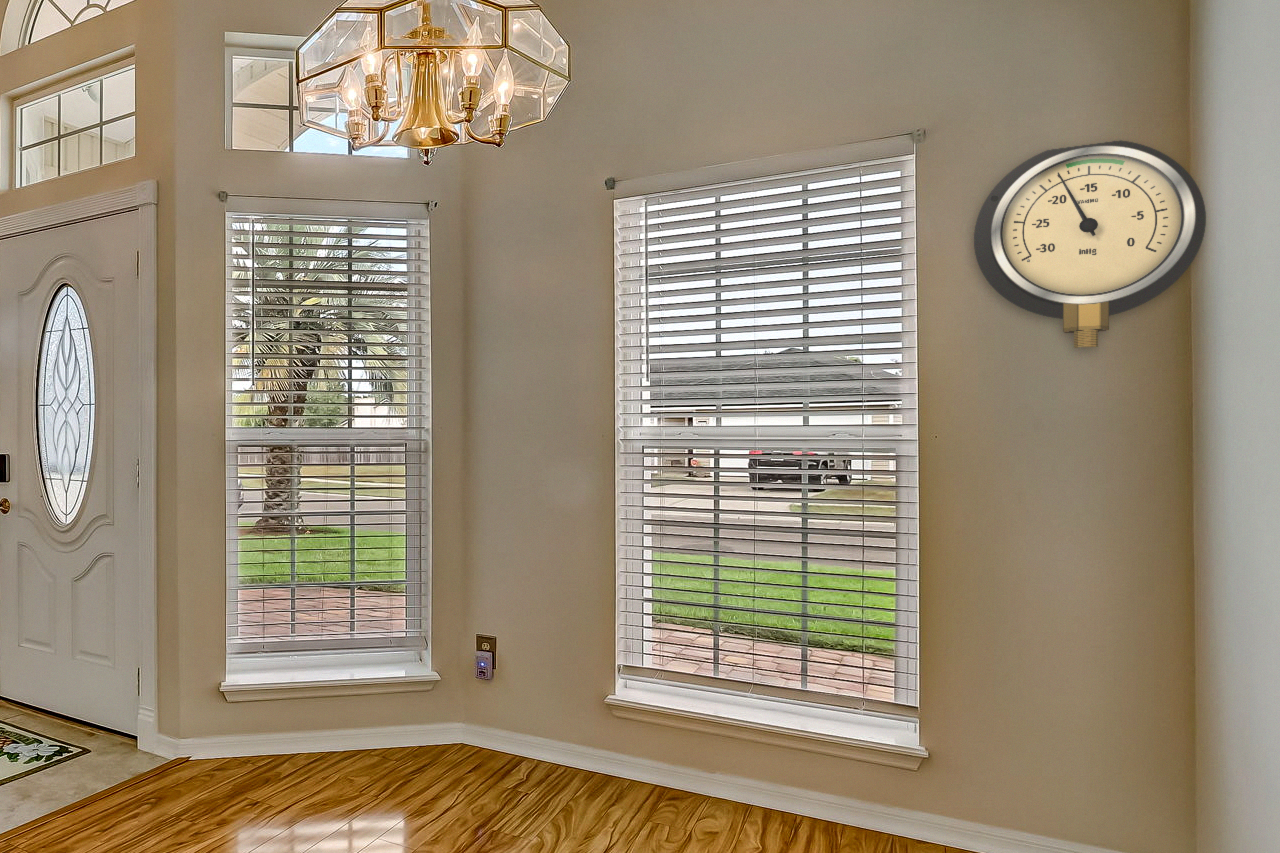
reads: value=-18 unit=inHg
